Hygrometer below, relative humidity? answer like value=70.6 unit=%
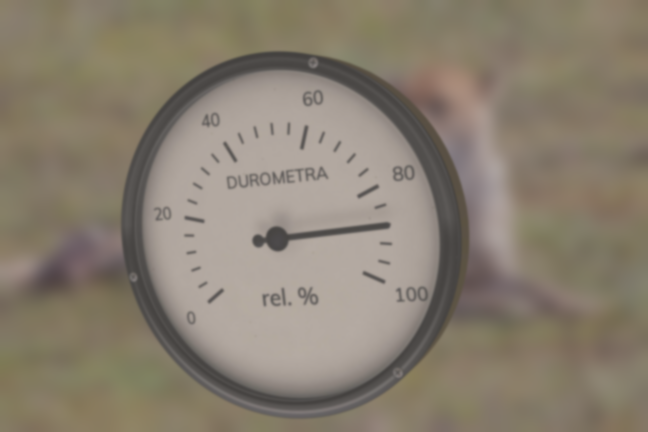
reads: value=88 unit=%
